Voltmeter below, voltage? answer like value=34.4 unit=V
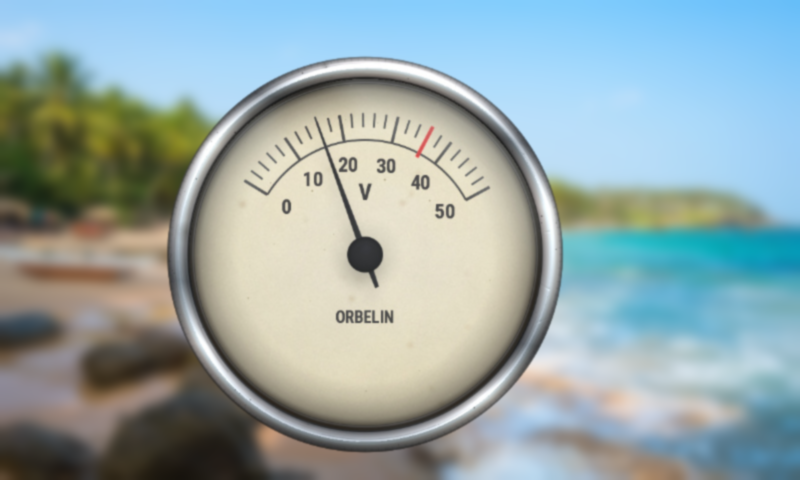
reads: value=16 unit=V
